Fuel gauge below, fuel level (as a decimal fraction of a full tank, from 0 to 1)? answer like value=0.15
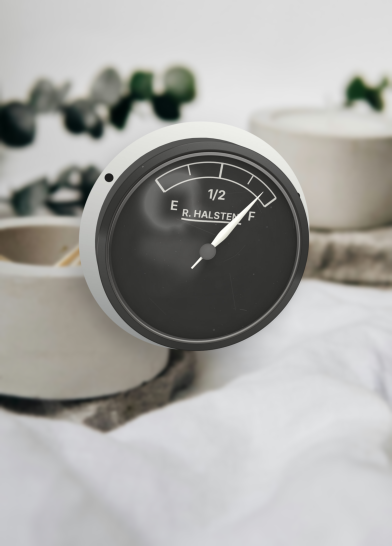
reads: value=0.875
